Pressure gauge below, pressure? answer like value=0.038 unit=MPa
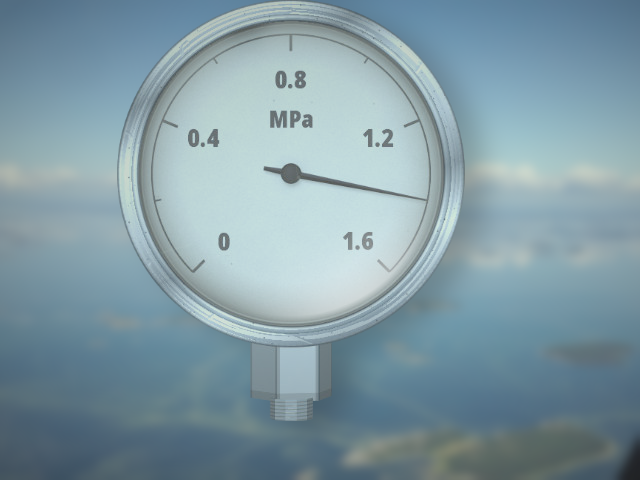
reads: value=1.4 unit=MPa
